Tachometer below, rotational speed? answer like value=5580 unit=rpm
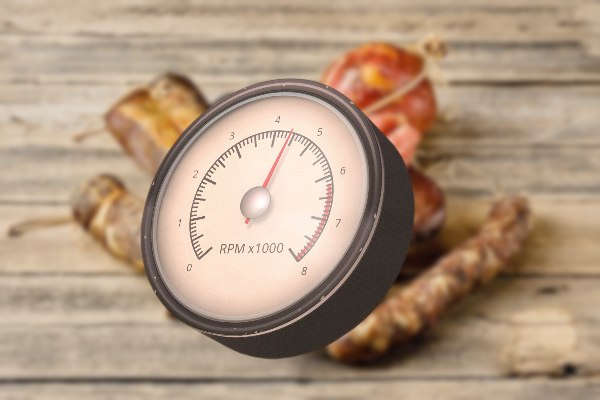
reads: value=4500 unit=rpm
